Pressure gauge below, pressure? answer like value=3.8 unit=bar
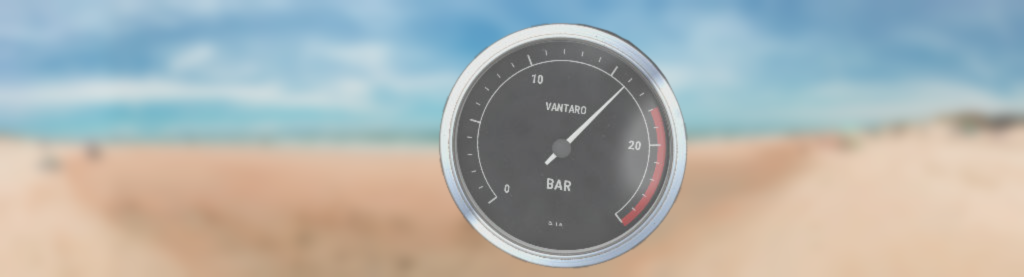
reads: value=16 unit=bar
